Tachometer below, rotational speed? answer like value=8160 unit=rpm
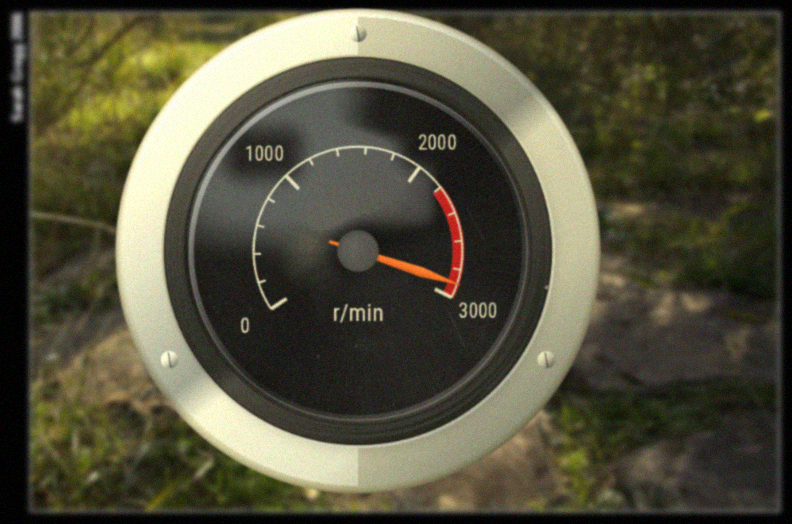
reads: value=2900 unit=rpm
